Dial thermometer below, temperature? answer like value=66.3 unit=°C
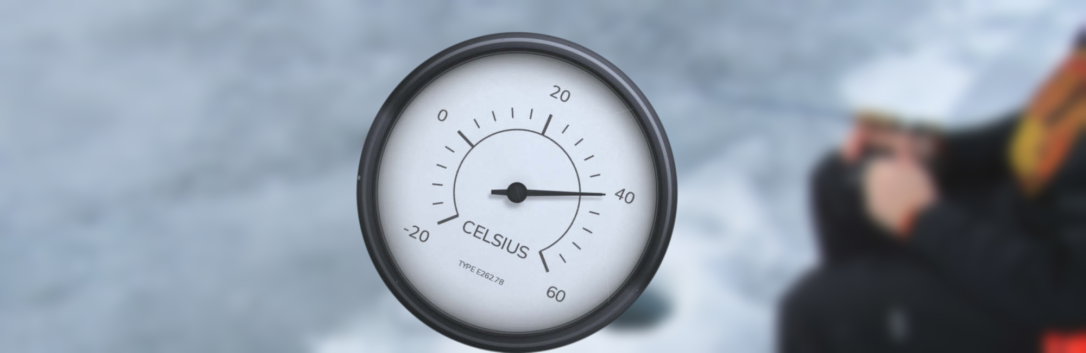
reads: value=40 unit=°C
